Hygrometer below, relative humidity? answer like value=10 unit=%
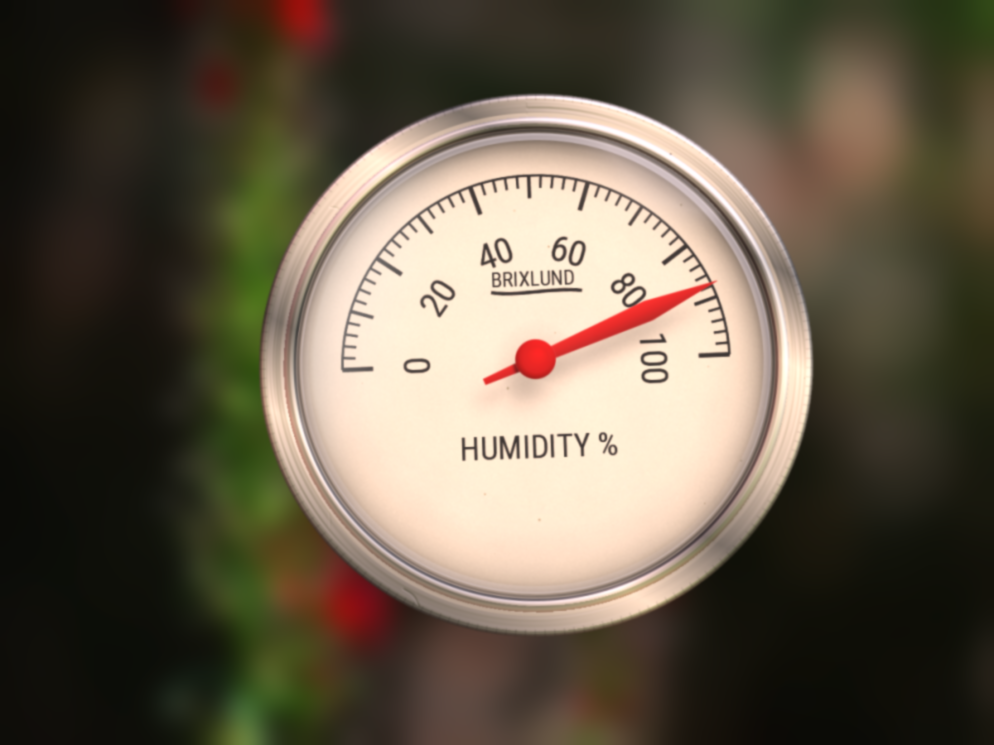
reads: value=88 unit=%
